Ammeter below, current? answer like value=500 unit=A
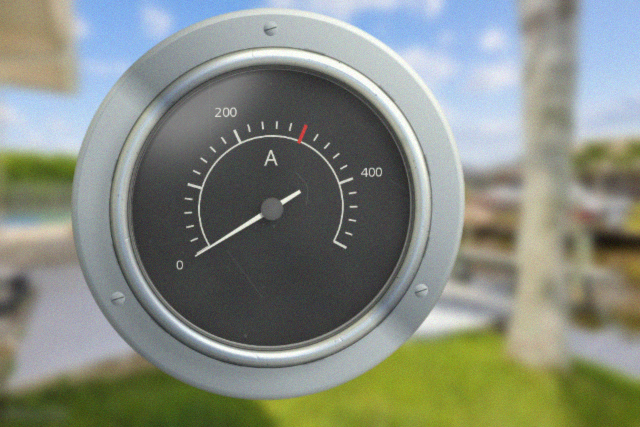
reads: value=0 unit=A
